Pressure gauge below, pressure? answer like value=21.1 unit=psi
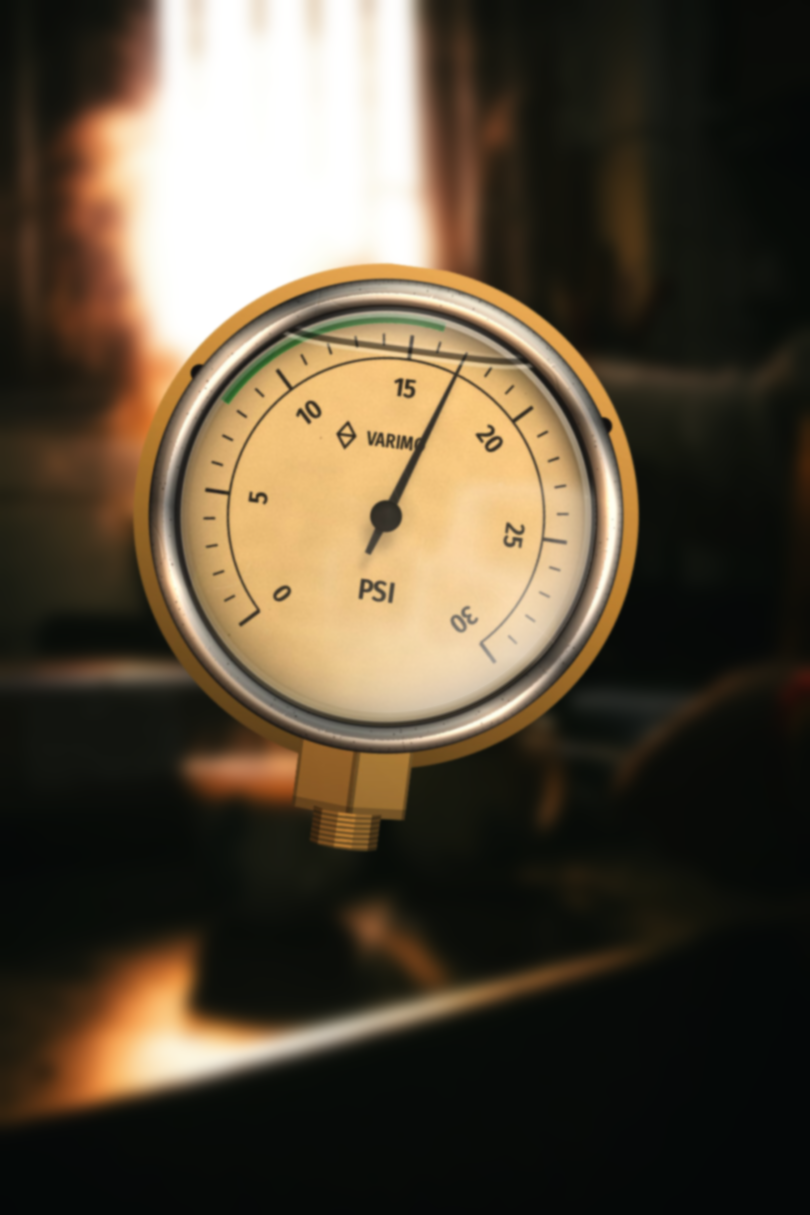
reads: value=17 unit=psi
